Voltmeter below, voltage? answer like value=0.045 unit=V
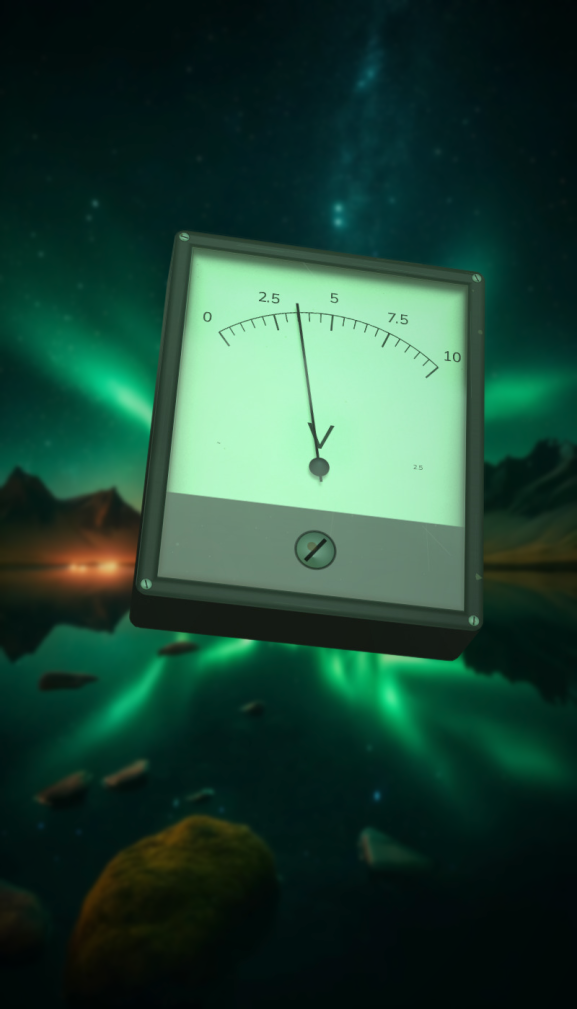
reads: value=3.5 unit=V
